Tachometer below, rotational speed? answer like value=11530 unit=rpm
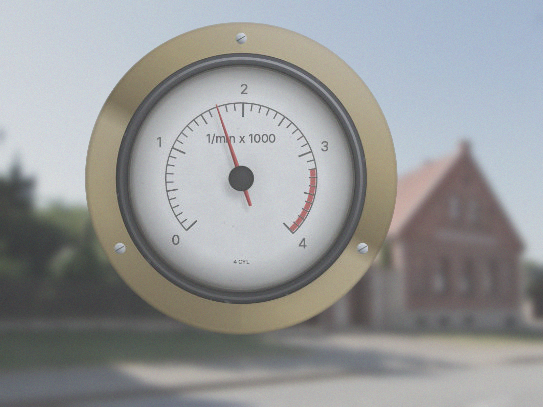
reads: value=1700 unit=rpm
